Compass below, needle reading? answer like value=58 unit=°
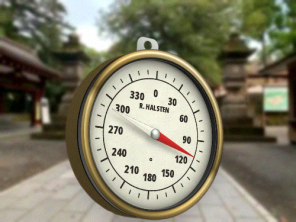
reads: value=110 unit=°
